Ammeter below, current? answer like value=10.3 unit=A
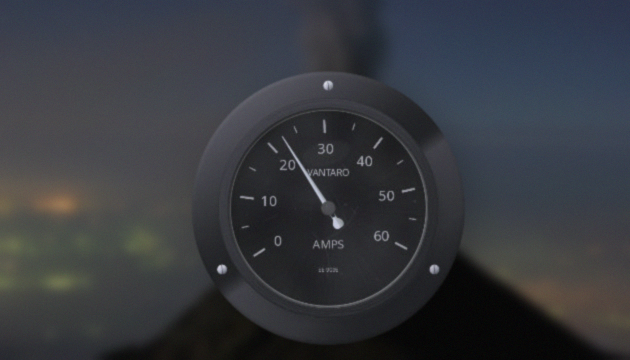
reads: value=22.5 unit=A
